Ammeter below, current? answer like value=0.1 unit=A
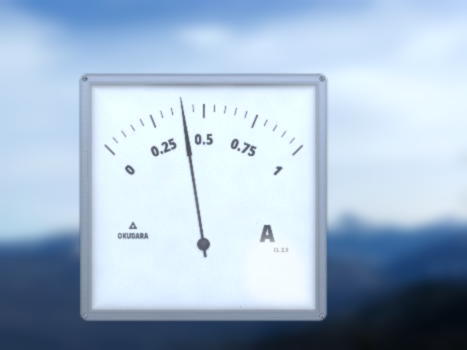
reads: value=0.4 unit=A
